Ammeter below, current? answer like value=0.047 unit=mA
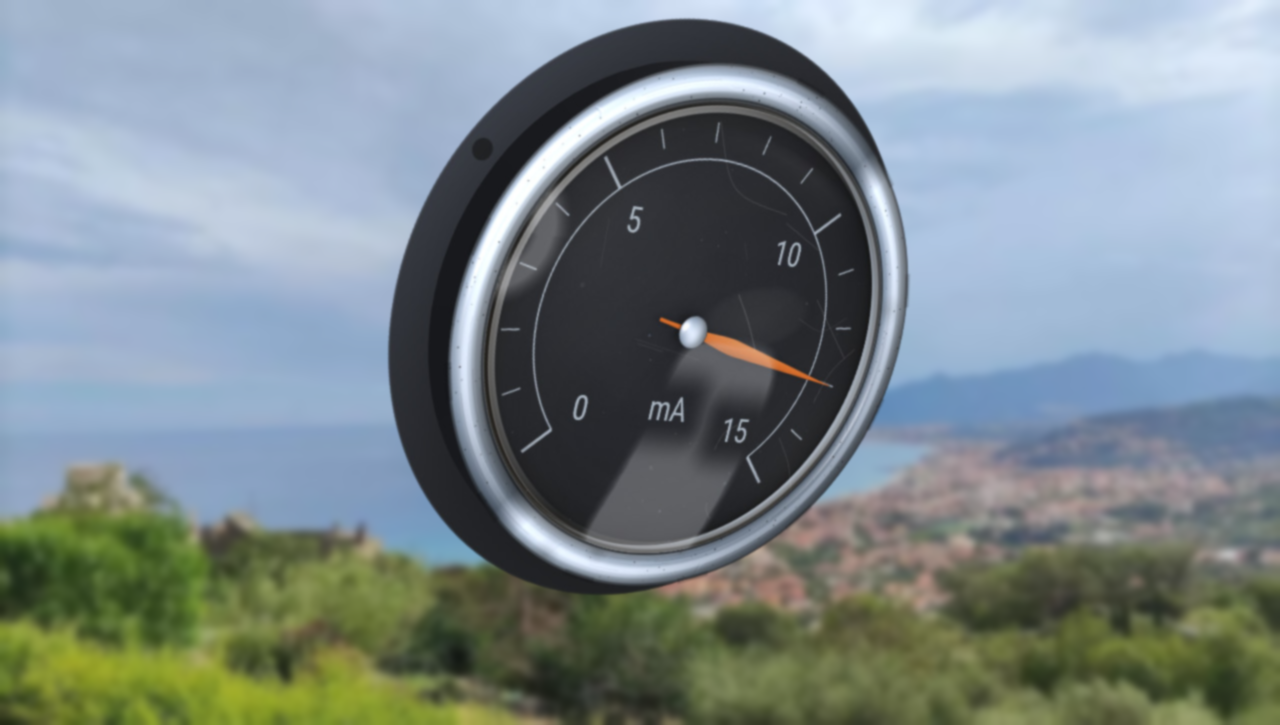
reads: value=13 unit=mA
